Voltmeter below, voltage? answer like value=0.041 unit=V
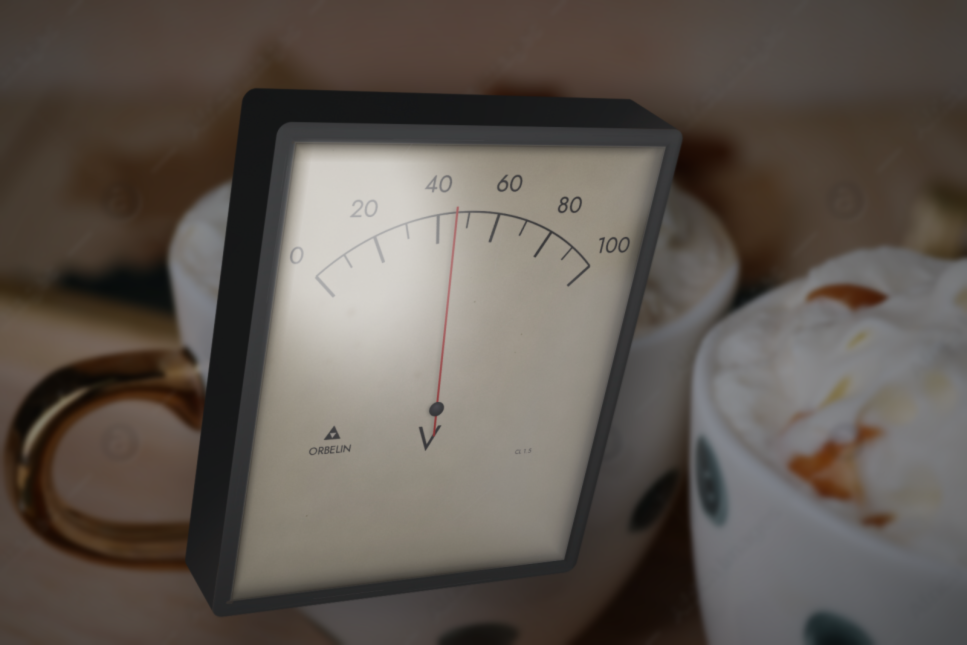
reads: value=45 unit=V
